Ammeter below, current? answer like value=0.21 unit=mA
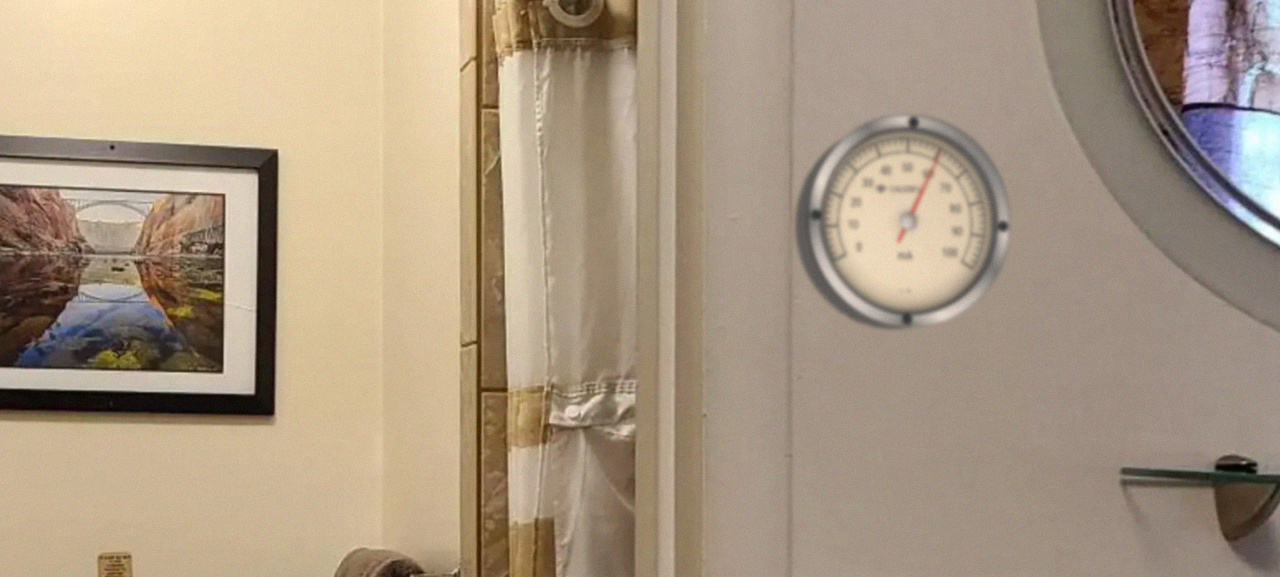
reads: value=60 unit=mA
